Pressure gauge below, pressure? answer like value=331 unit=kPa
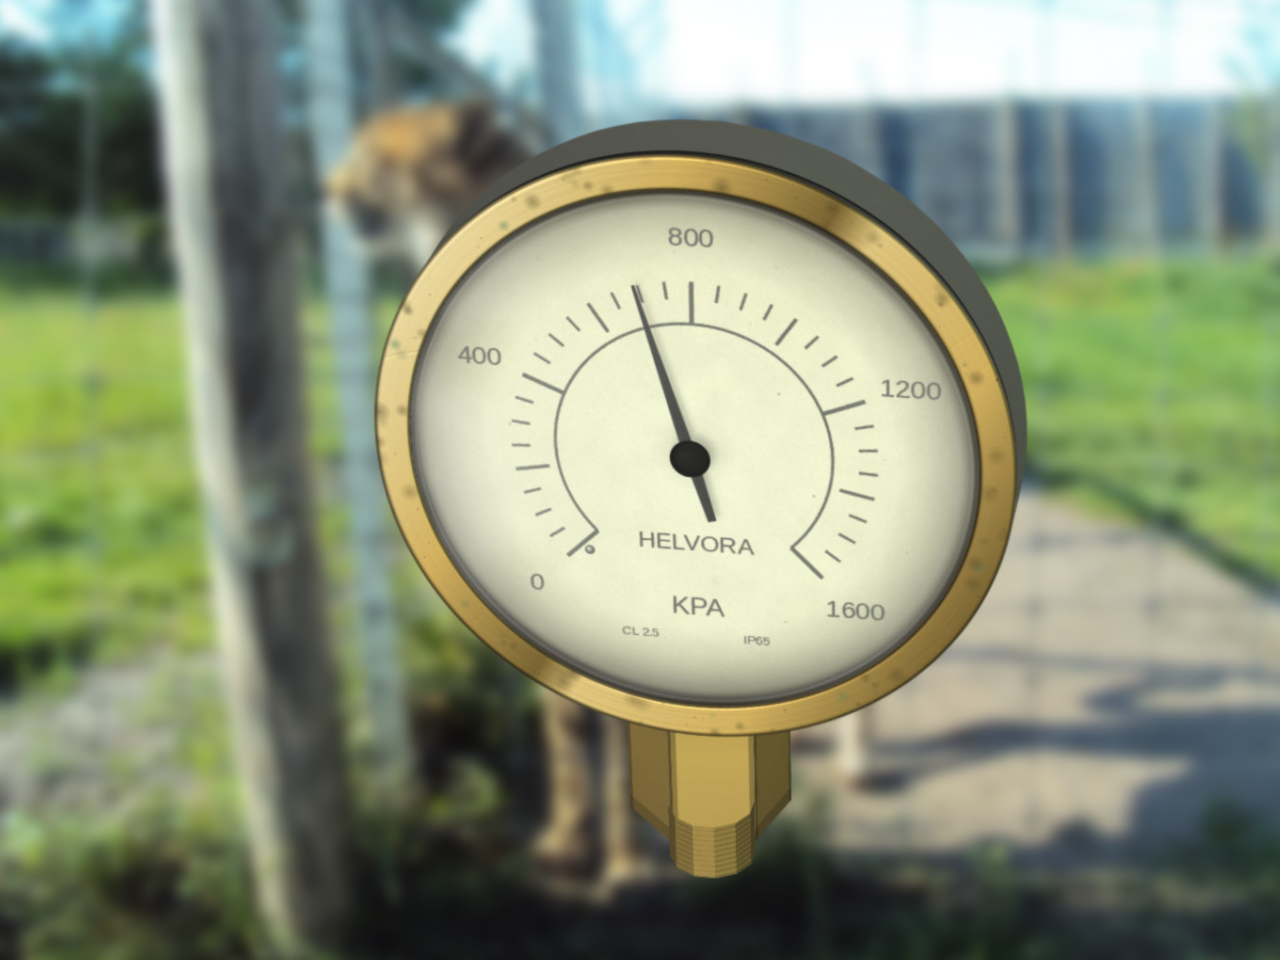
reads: value=700 unit=kPa
